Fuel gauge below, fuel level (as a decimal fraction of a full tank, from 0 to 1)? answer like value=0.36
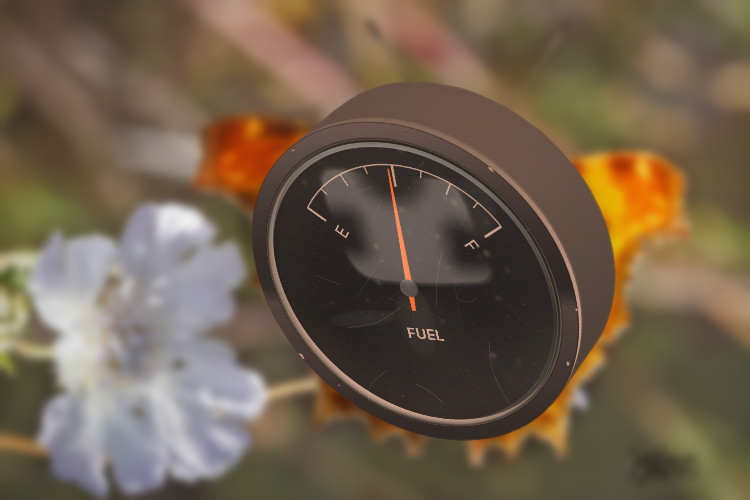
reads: value=0.5
